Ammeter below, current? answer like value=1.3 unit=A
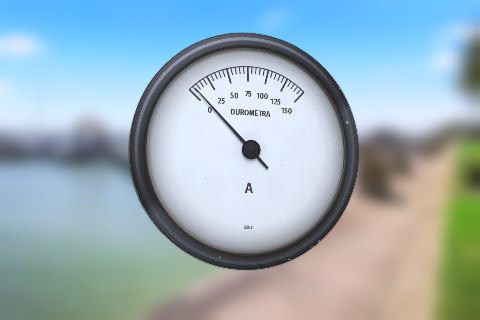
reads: value=5 unit=A
